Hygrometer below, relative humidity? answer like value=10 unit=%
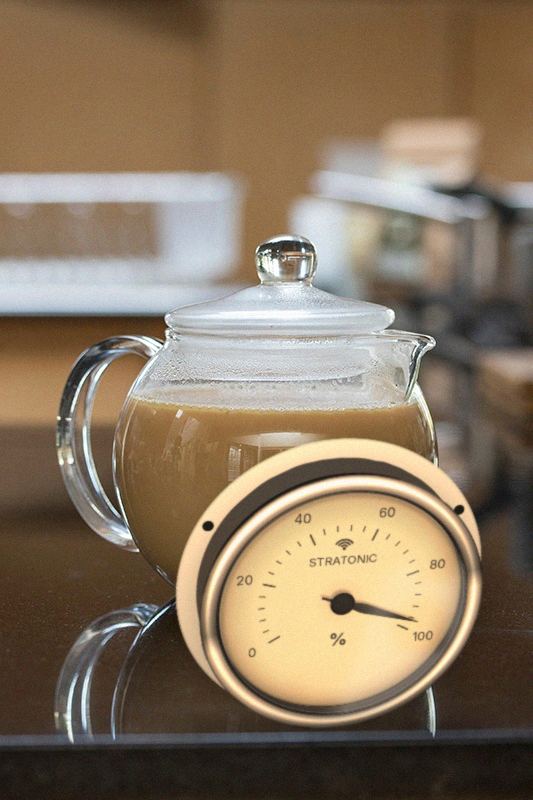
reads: value=96 unit=%
